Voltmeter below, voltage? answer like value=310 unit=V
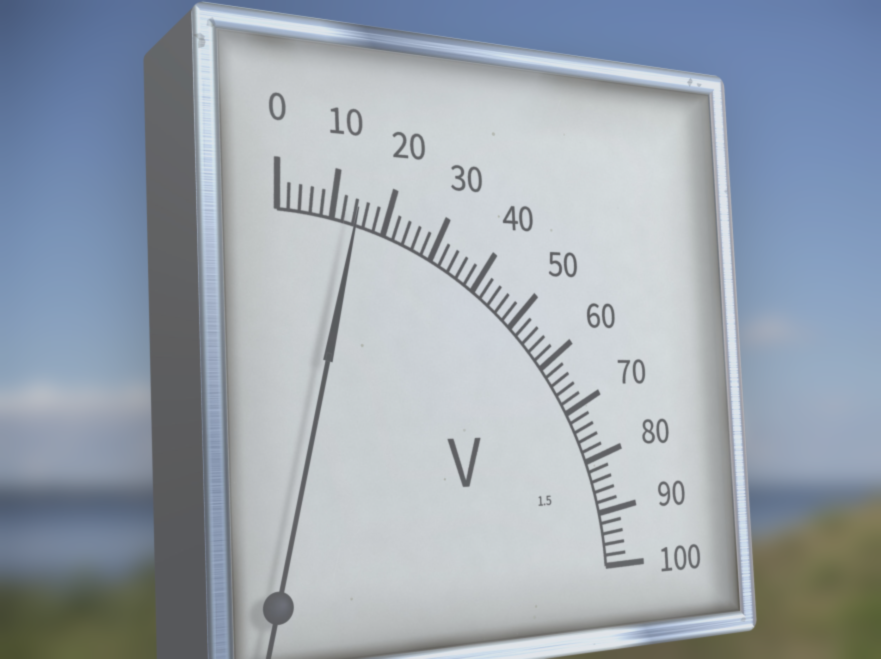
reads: value=14 unit=V
